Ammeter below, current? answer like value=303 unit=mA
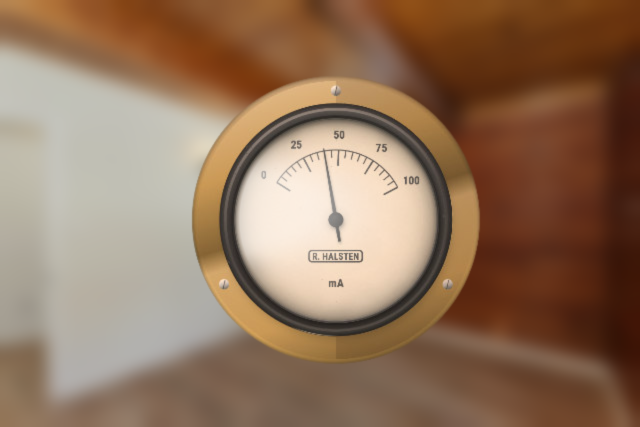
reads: value=40 unit=mA
